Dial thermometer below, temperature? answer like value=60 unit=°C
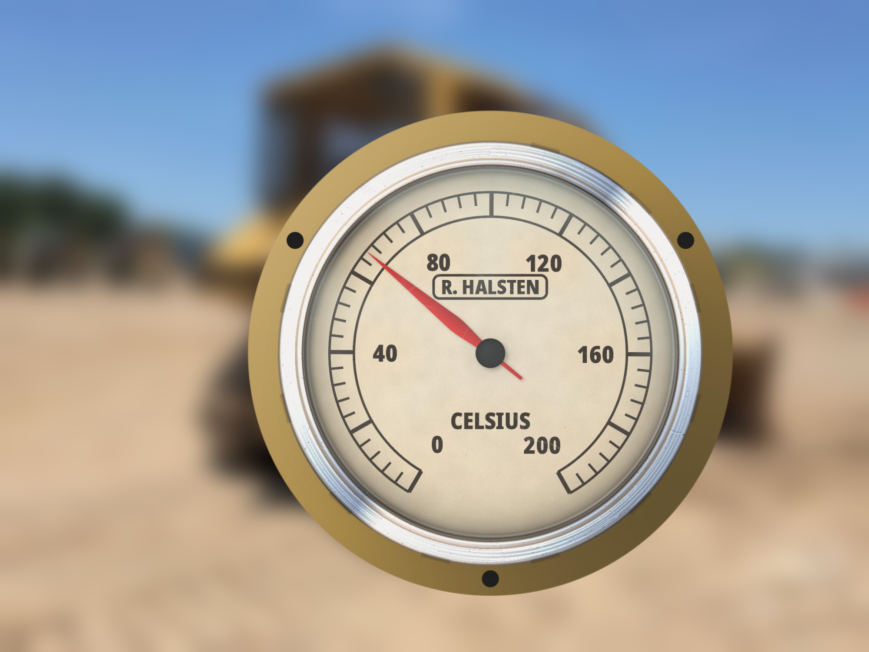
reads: value=66 unit=°C
